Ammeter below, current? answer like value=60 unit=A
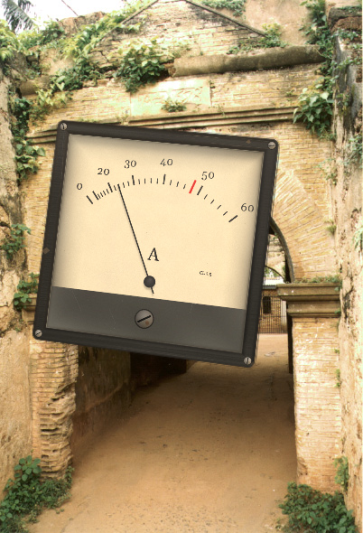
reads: value=24 unit=A
